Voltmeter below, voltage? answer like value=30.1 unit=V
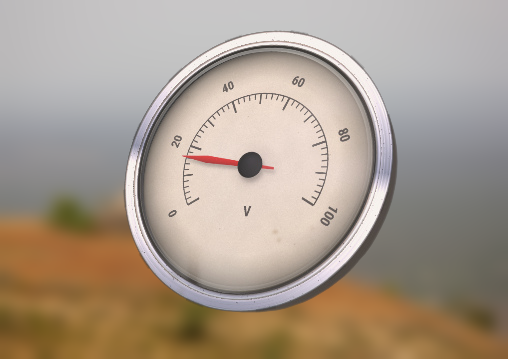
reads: value=16 unit=V
